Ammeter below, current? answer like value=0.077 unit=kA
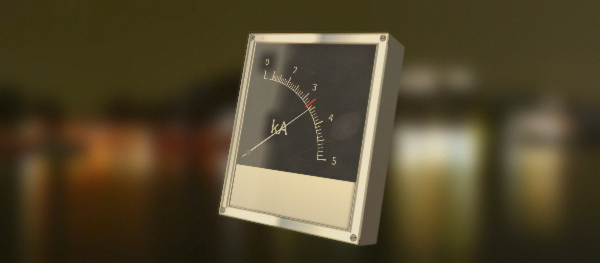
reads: value=3.5 unit=kA
